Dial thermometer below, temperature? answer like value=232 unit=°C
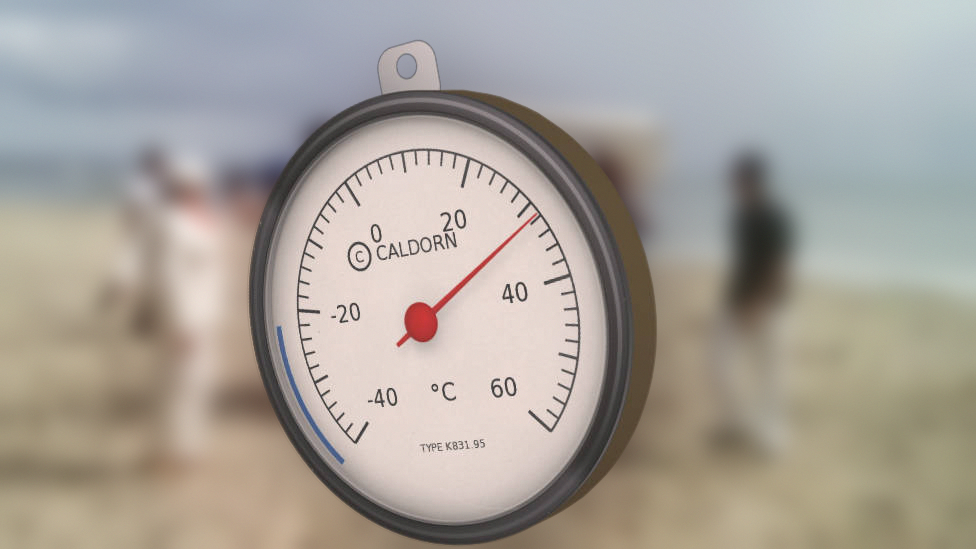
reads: value=32 unit=°C
